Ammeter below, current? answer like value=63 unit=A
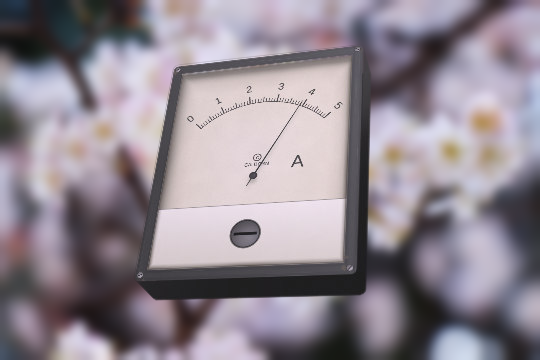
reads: value=4 unit=A
